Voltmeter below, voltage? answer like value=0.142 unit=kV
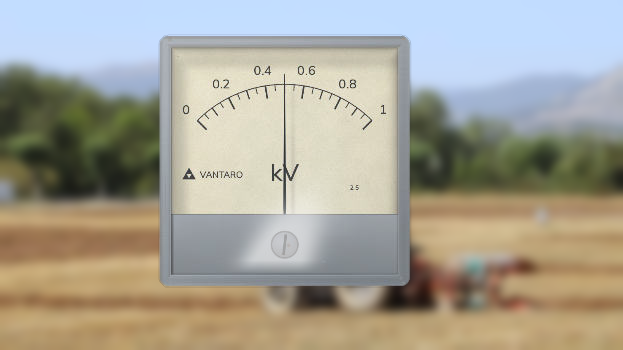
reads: value=0.5 unit=kV
